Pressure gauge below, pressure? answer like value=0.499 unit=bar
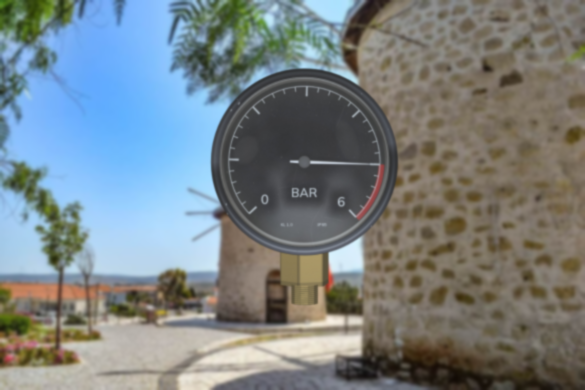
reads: value=5 unit=bar
